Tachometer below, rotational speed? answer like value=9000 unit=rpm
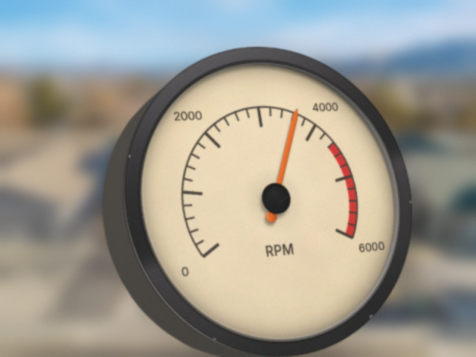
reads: value=3600 unit=rpm
